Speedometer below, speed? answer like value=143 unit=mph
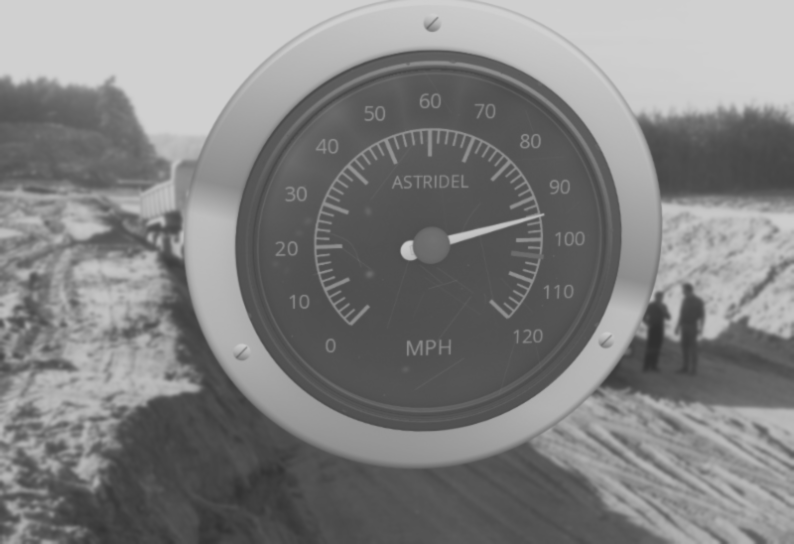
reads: value=94 unit=mph
